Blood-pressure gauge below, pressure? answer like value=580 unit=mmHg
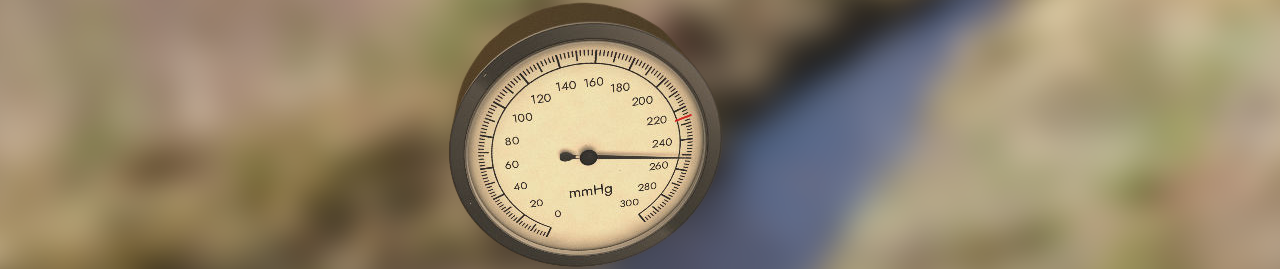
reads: value=250 unit=mmHg
